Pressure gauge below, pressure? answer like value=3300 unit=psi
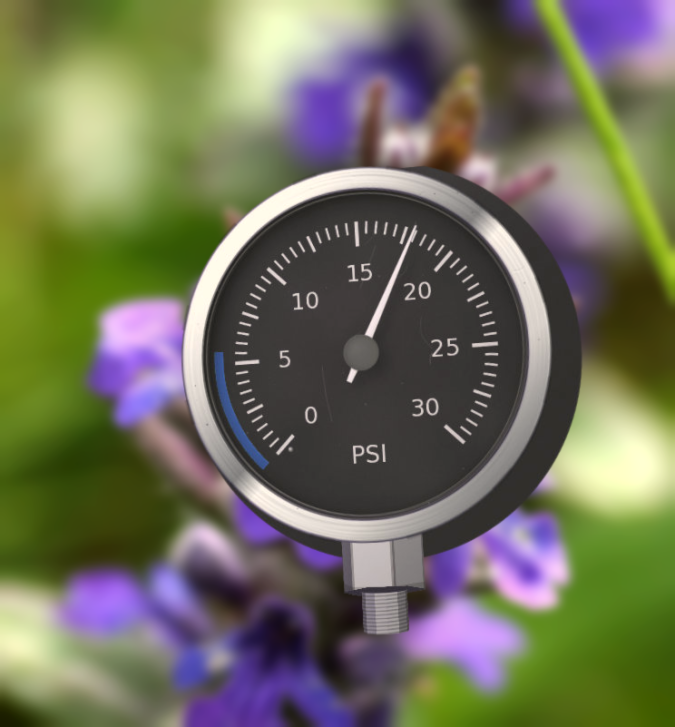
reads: value=18 unit=psi
